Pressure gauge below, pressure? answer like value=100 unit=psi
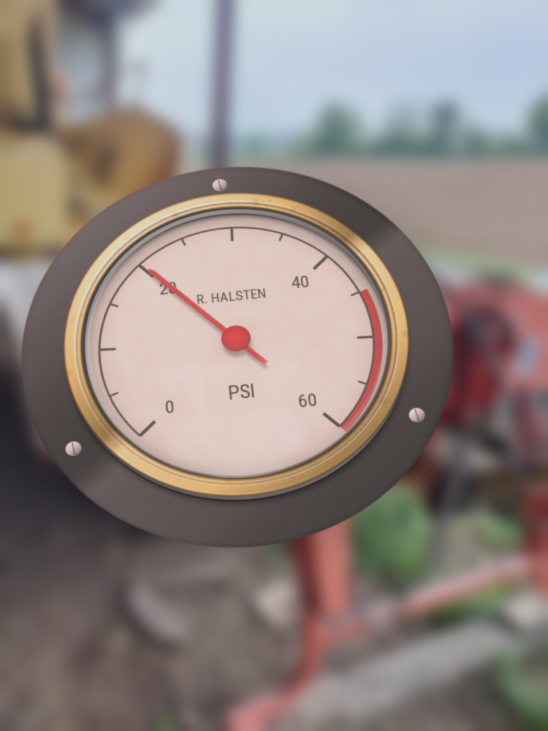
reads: value=20 unit=psi
